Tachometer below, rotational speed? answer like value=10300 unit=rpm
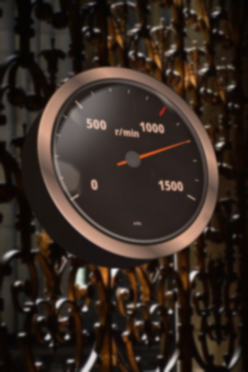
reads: value=1200 unit=rpm
